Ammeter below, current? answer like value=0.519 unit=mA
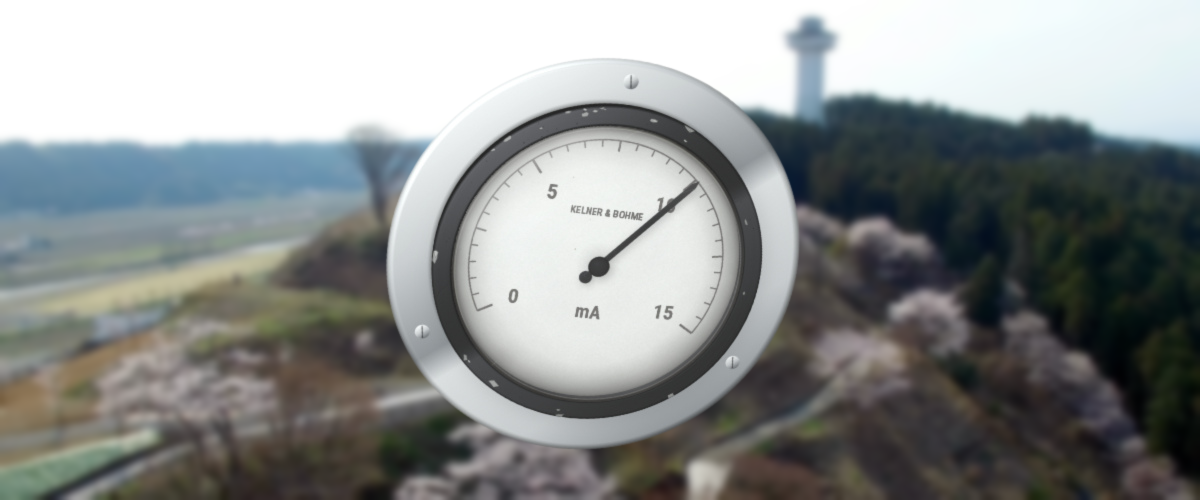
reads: value=10 unit=mA
